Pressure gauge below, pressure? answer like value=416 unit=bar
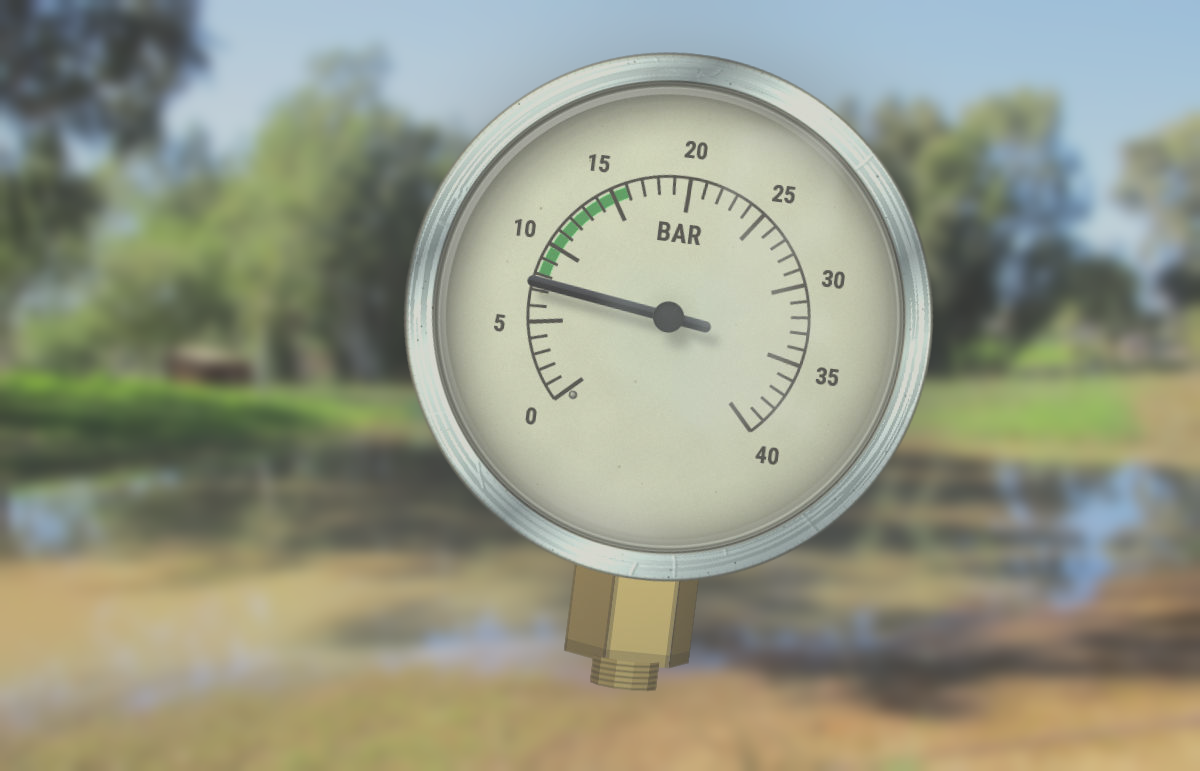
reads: value=7.5 unit=bar
